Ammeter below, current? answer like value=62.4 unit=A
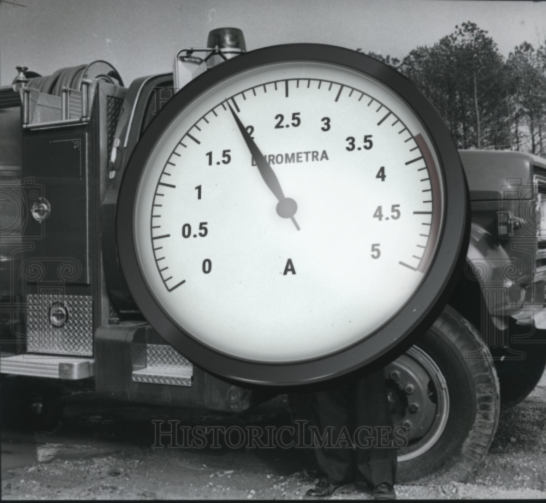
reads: value=1.95 unit=A
